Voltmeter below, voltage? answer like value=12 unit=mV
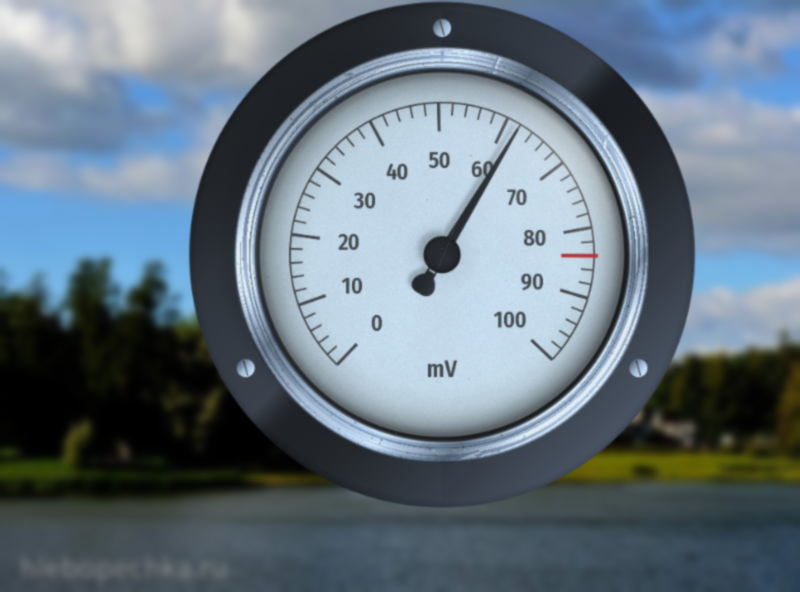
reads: value=62 unit=mV
